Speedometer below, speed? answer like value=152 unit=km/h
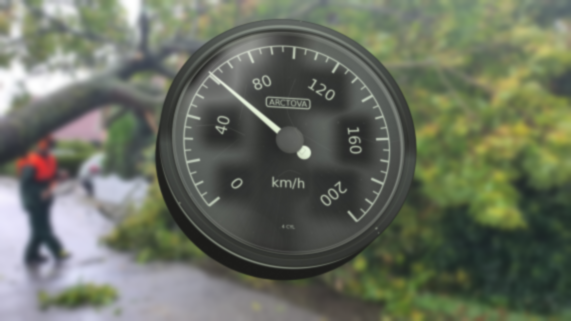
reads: value=60 unit=km/h
